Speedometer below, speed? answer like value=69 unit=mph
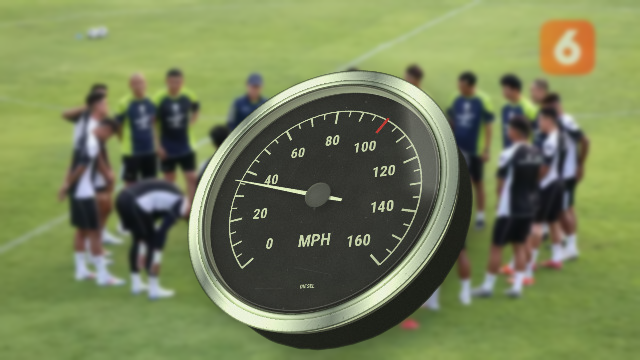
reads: value=35 unit=mph
